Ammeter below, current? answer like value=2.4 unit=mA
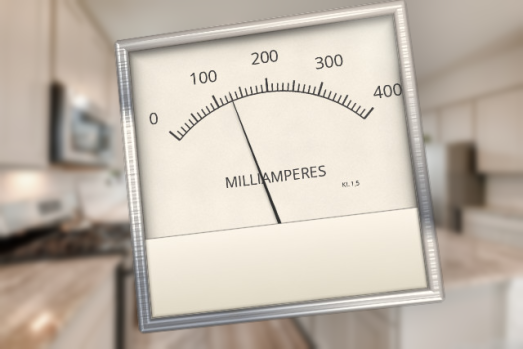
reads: value=130 unit=mA
